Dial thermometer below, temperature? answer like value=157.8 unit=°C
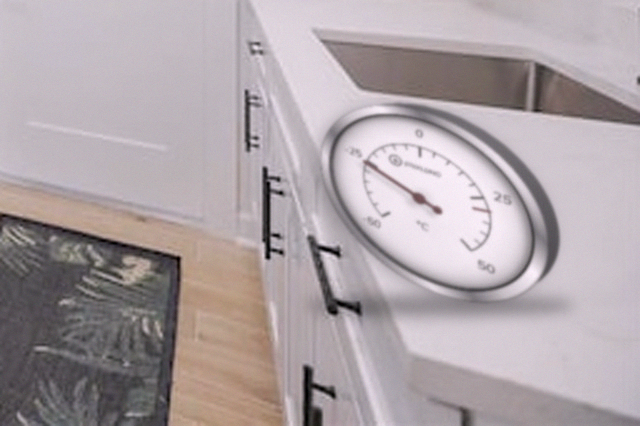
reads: value=-25 unit=°C
